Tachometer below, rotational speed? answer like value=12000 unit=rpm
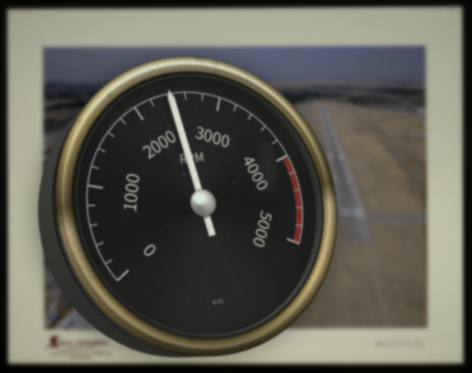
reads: value=2400 unit=rpm
